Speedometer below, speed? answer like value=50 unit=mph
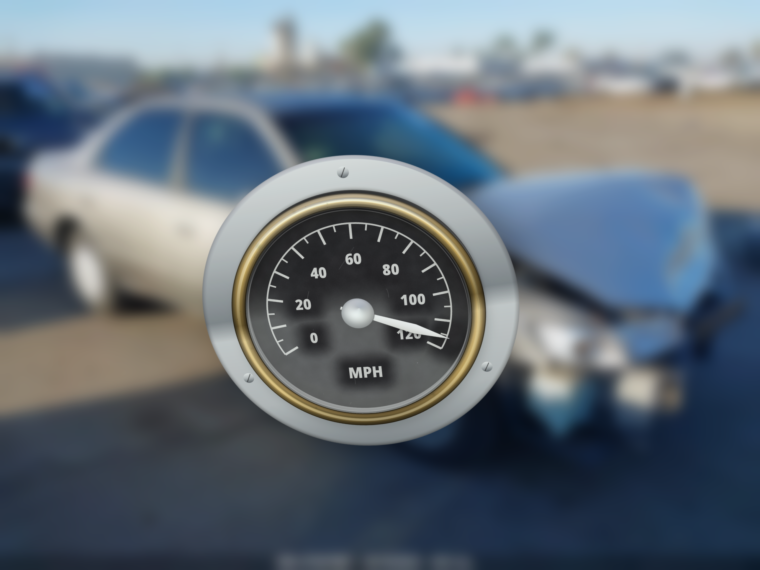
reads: value=115 unit=mph
